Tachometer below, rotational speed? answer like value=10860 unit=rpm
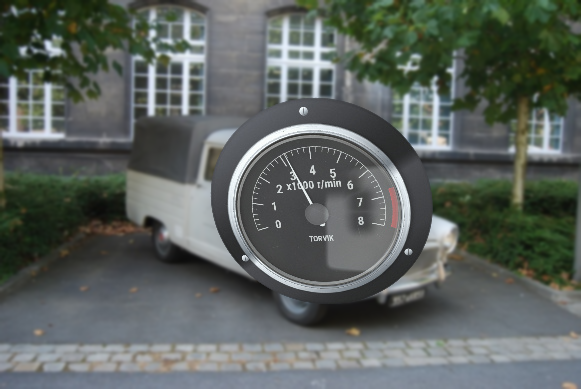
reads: value=3200 unit=rpm
